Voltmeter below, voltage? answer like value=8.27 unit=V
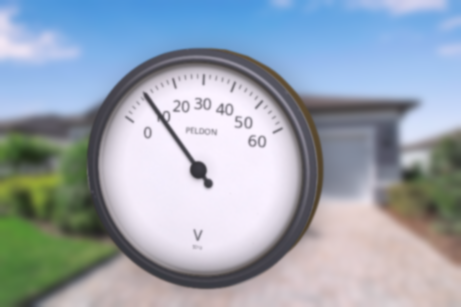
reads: value=10 unit=V
